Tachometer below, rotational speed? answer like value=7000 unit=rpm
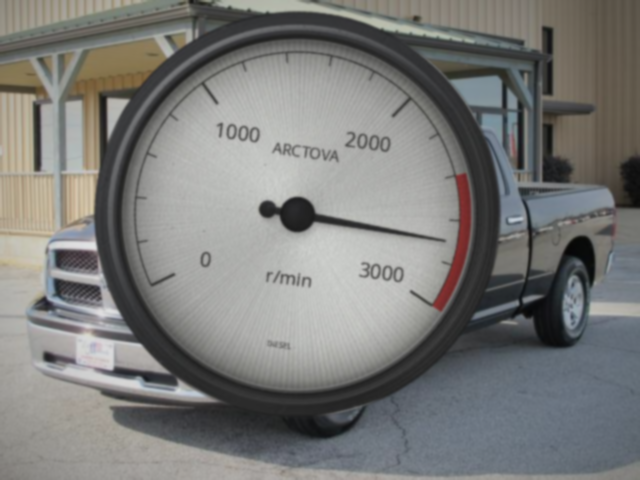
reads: value=2700 unit=rpm
